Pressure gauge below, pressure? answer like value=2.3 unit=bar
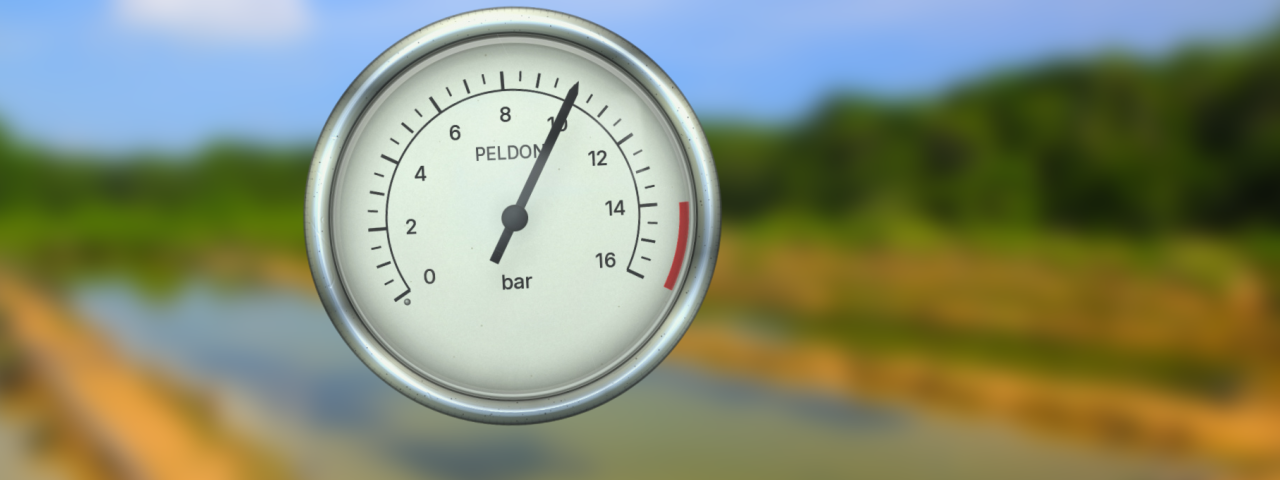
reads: value=10 unit=bar
